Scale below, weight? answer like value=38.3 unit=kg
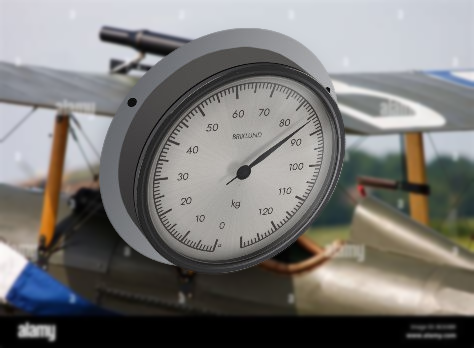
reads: value=85 unit=kg
